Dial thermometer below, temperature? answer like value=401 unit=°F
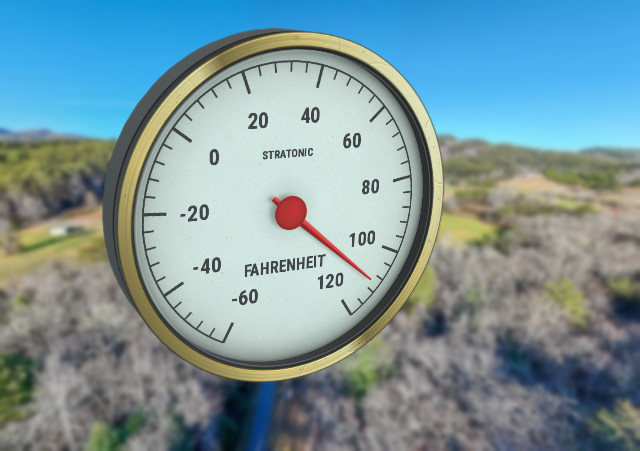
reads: value=110 unit=°F
